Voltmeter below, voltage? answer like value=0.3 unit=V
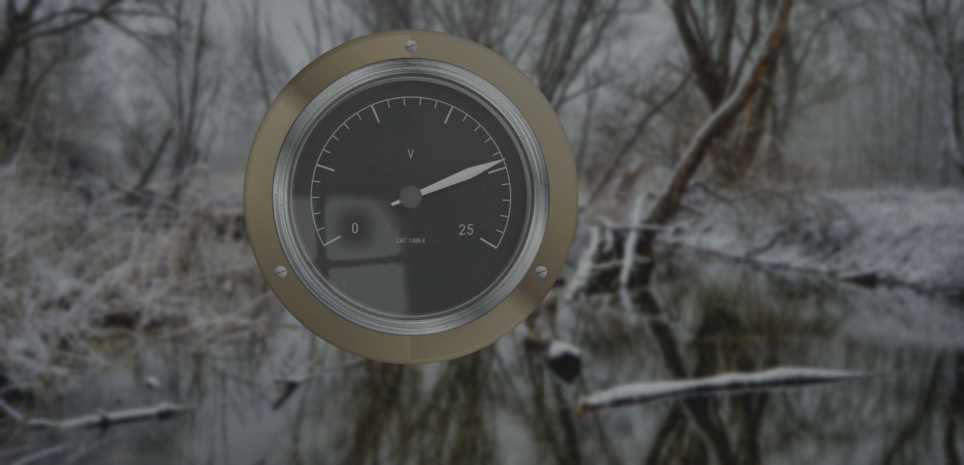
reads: value=19.5 unit=V
